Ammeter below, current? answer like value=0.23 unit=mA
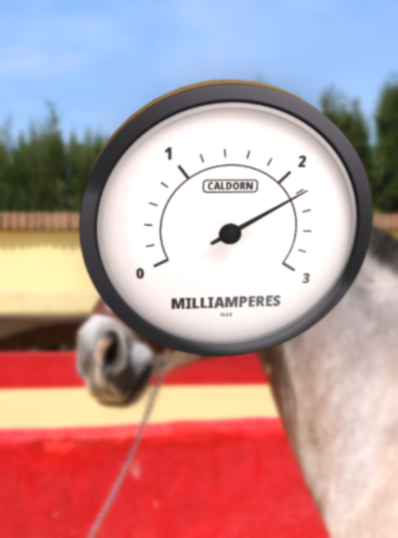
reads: value=2.2 unit=mA
